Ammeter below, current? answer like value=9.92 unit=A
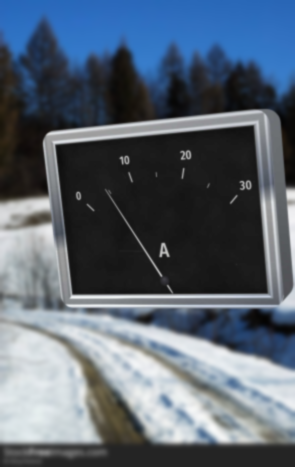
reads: value=5 unit=A
